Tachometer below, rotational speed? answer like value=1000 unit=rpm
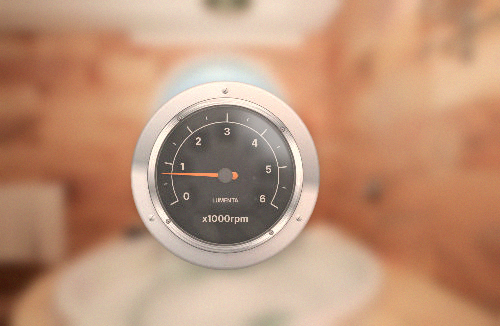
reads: value=750 unit=rpm
